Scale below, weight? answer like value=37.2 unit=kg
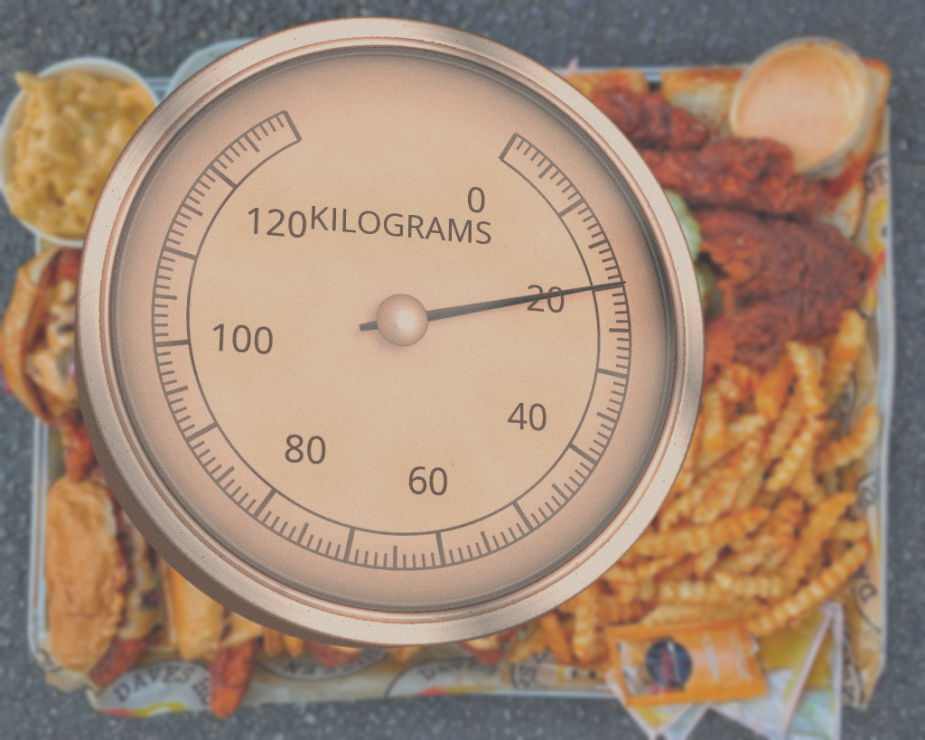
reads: value=20 unit=kg
